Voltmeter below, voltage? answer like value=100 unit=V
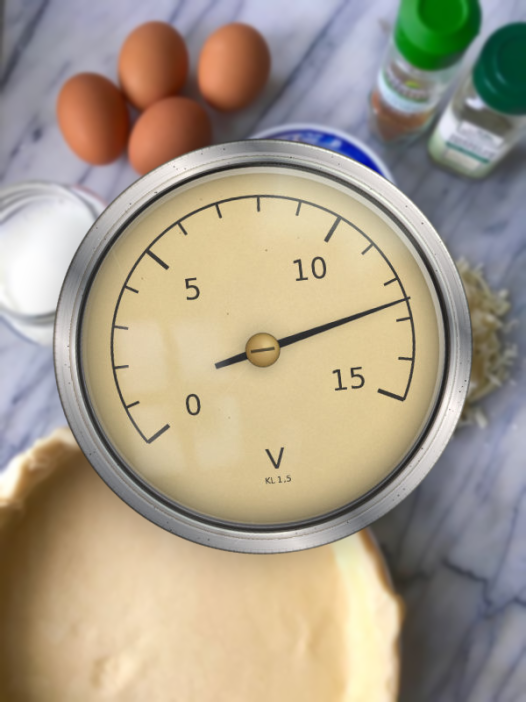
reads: value=12.5 unit=V
